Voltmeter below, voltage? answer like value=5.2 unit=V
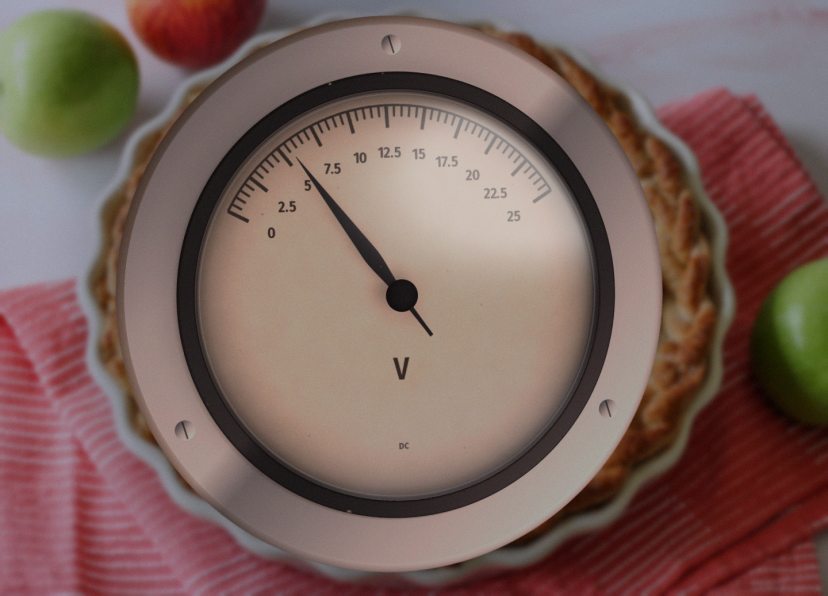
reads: value=5.5 unit=V
